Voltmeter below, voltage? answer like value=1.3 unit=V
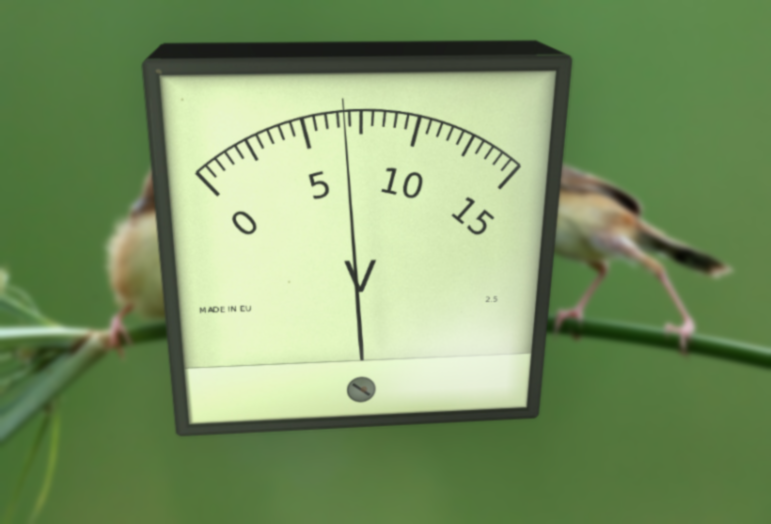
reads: value=6.75 unit=V
